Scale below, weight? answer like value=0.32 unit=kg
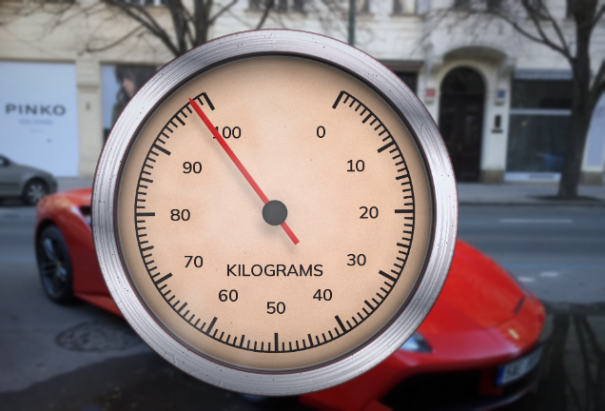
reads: value=98 unit=kg
